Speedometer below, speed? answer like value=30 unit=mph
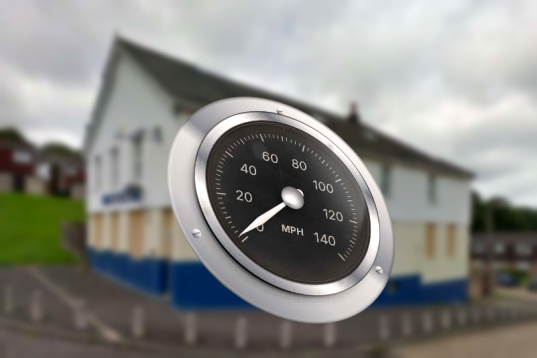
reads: value=2 unit=mph
